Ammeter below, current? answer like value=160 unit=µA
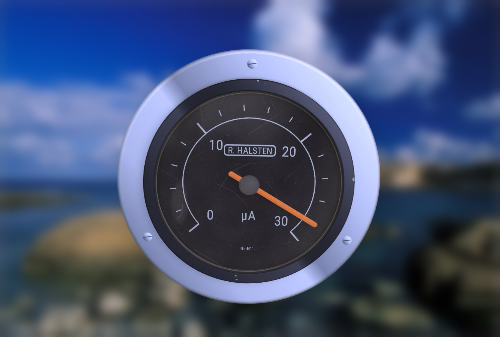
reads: value=28 unit=µA
